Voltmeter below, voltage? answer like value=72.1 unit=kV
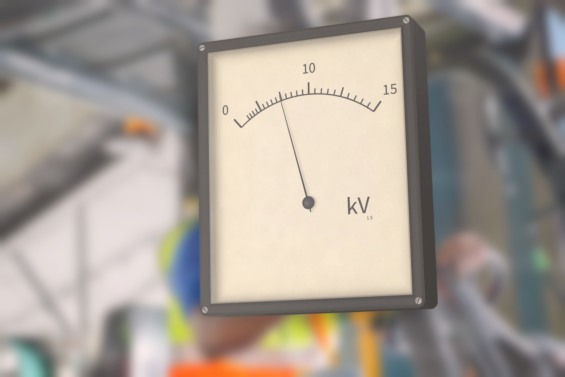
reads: value=7.5 unit=kV
